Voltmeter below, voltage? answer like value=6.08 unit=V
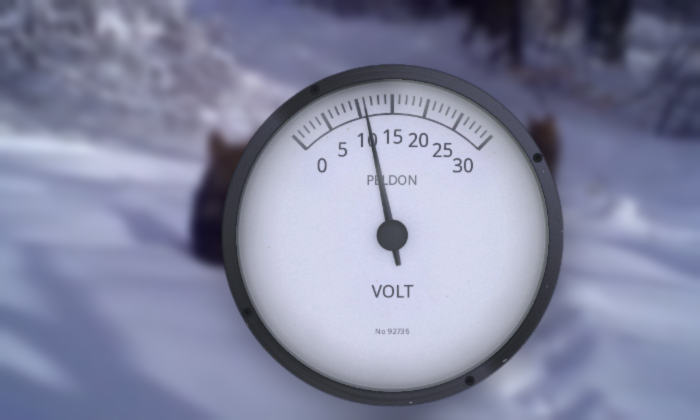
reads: value=11 unit=V
